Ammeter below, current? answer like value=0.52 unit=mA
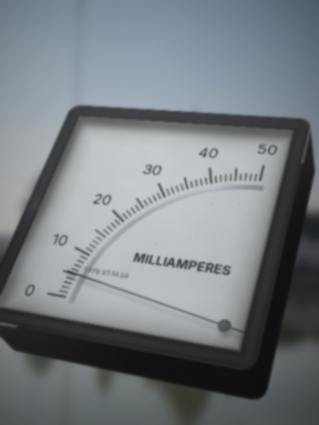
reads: value=5 unit=mA
